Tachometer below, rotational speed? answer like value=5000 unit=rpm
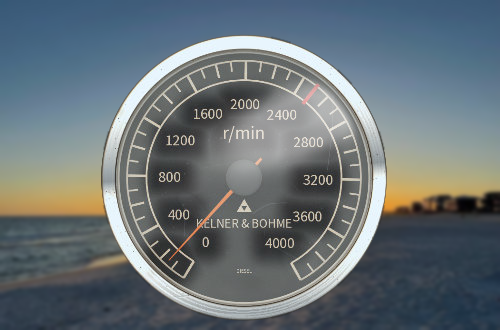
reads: value=150 unit=rpm
